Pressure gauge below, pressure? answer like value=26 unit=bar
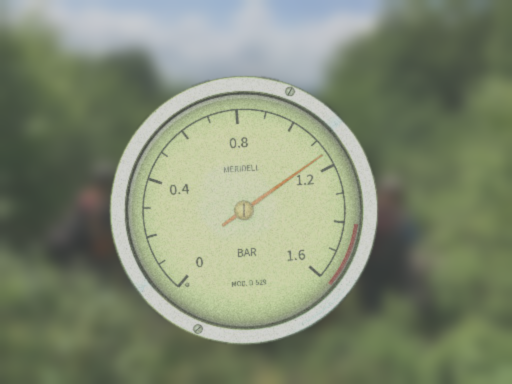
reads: value=1.15 unit=bar
